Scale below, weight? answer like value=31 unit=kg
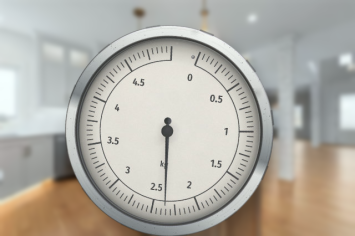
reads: value=2.35 unit=kg
